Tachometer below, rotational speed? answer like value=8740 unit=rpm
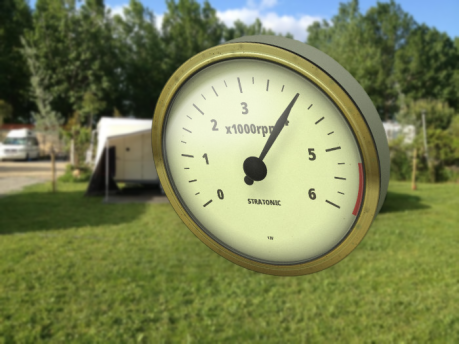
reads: value=4000 unit=rpm
